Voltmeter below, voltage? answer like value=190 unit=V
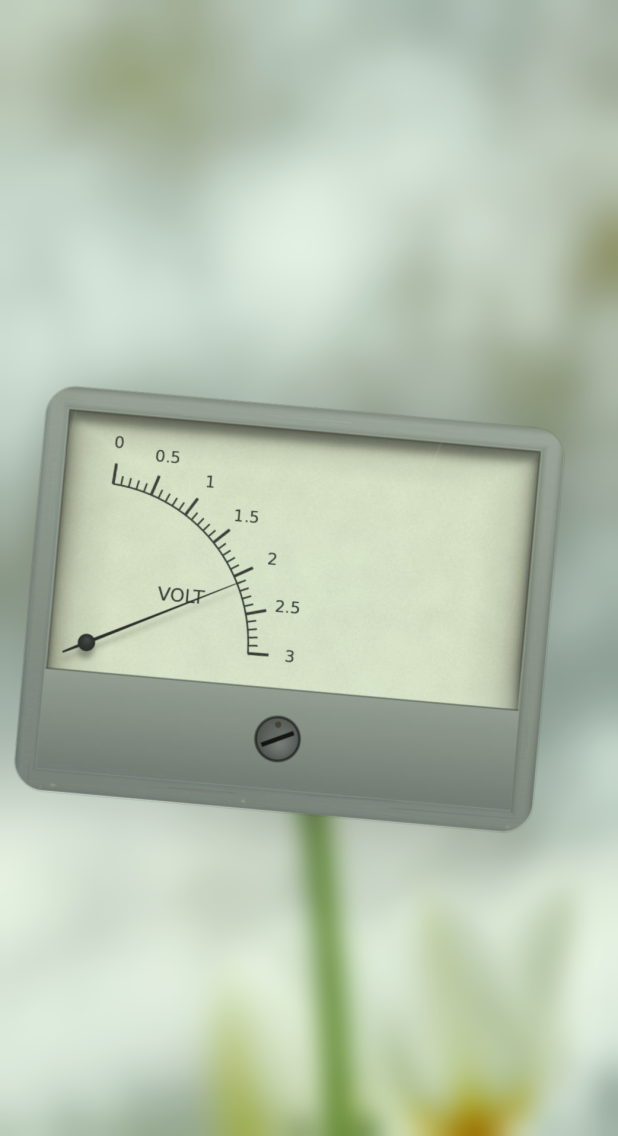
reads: value=2.1 unit=V
